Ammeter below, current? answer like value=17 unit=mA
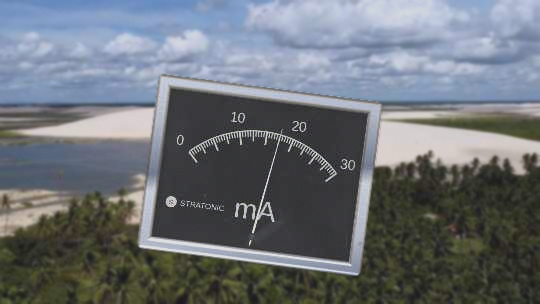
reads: value=17.5 unit=mA
